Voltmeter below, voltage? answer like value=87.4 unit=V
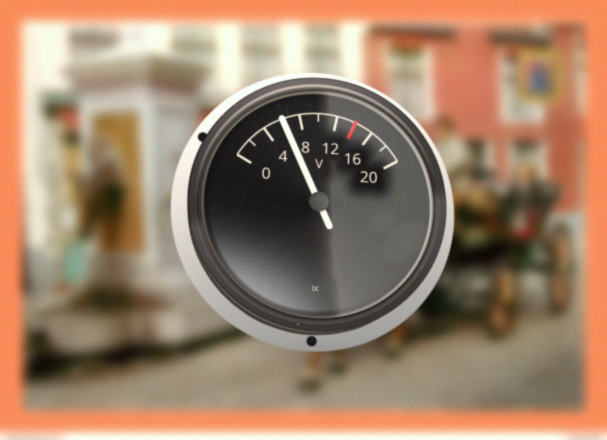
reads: value=6 unit=V
